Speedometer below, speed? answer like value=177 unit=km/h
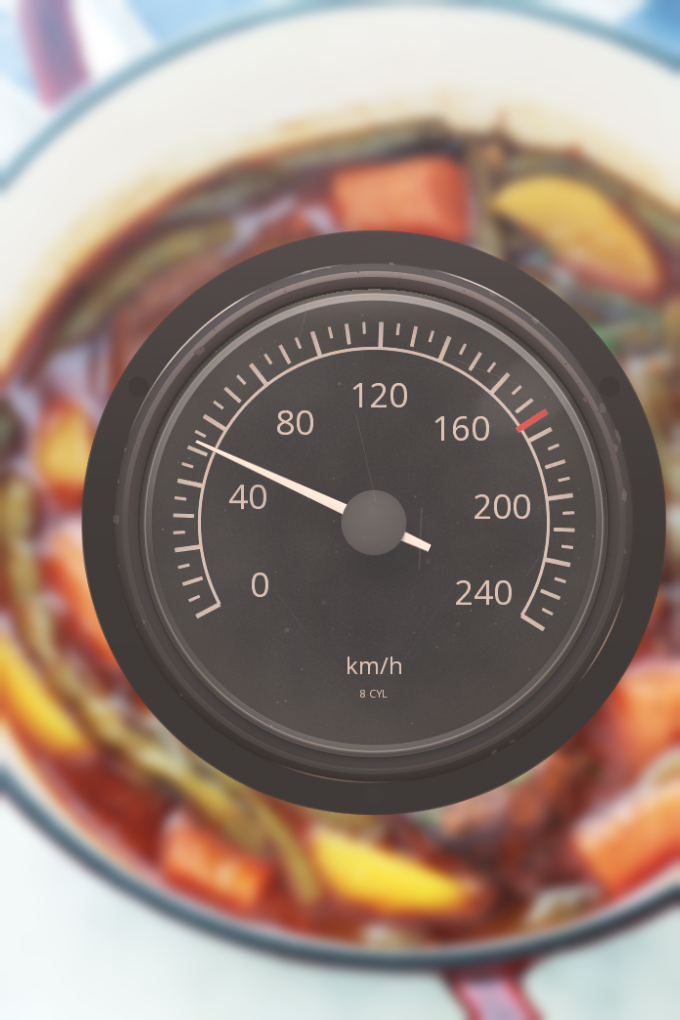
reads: value=52.5 unit=km/h
